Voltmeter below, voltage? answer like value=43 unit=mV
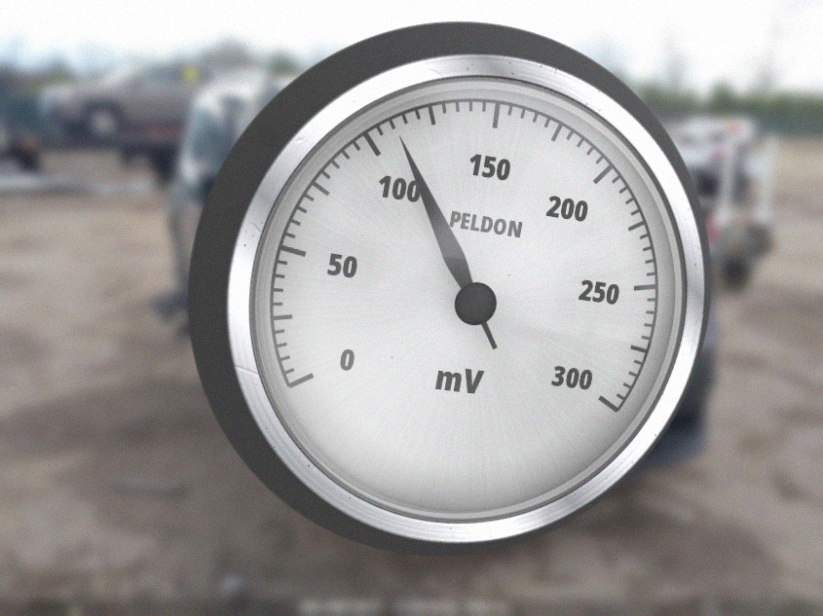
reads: value=110 unit=mV
